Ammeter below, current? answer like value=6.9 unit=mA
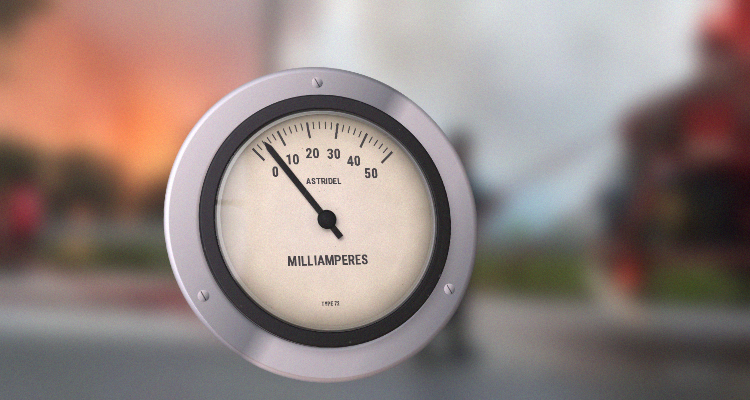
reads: value=4 unit=mA
